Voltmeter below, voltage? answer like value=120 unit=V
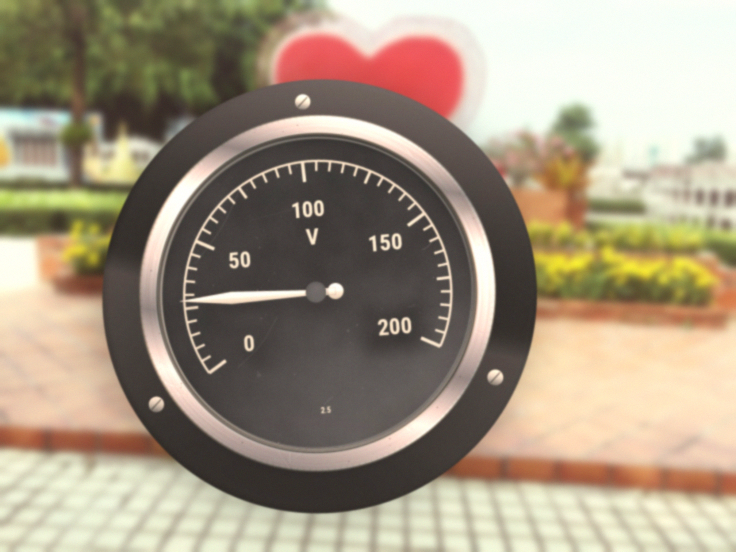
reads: value=27.5 unit=V
